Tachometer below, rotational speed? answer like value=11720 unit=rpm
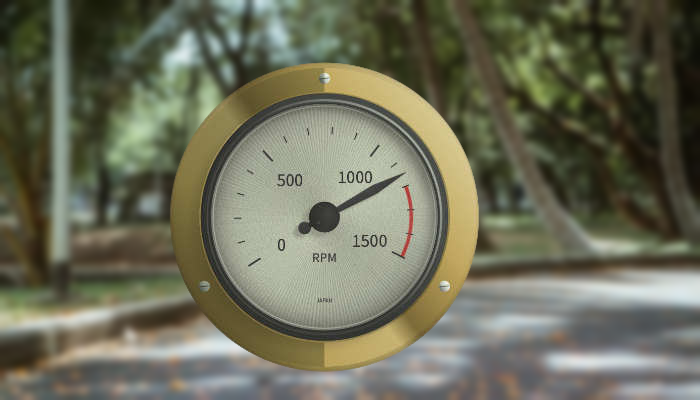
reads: value=1150 unit=rpm
